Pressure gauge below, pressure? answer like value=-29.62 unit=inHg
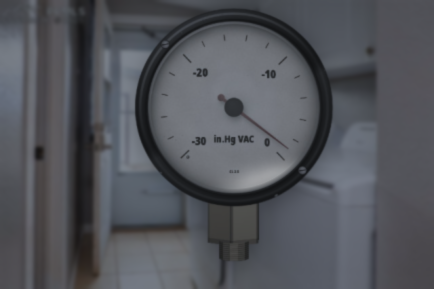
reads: value=-1 unit=inHg
